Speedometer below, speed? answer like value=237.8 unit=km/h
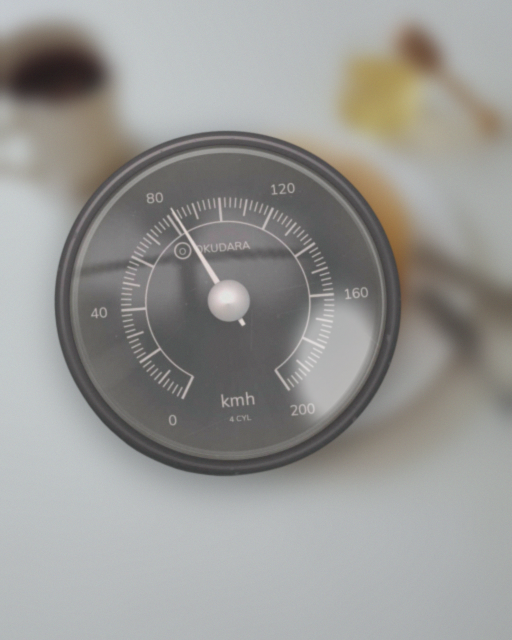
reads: value=82 unit=km/h
